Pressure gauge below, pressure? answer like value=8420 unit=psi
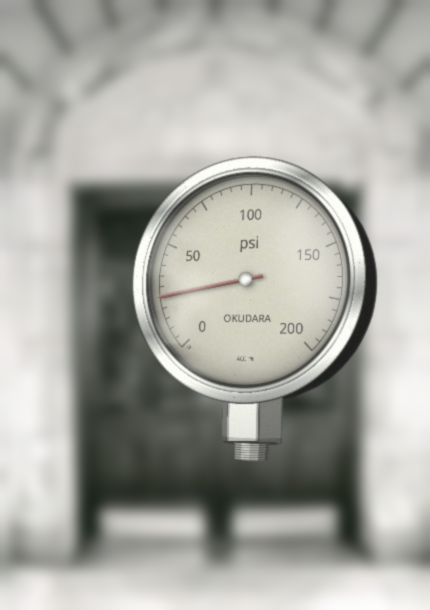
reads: value=25 unit=psi
